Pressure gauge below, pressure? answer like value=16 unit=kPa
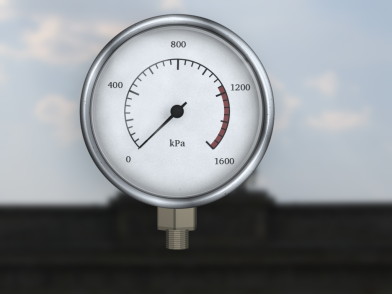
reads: value=0 unit=kPa
